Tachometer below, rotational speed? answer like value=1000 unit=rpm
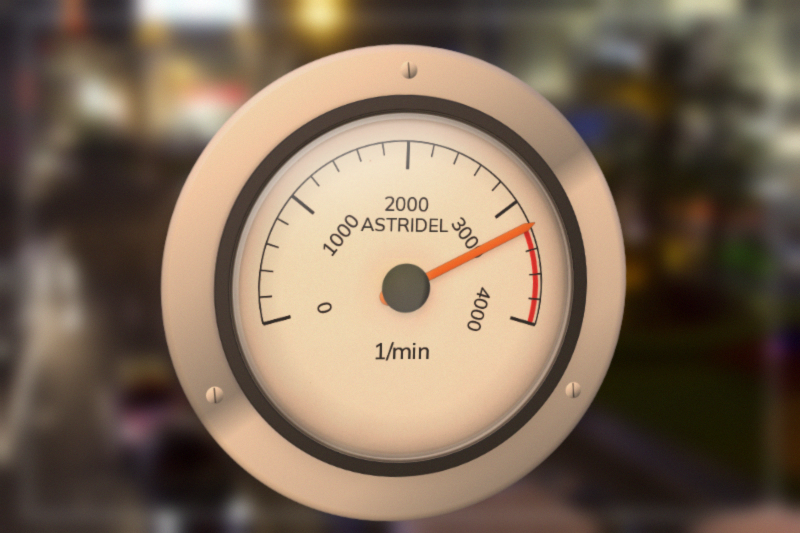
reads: value=3200 unit=rpm
